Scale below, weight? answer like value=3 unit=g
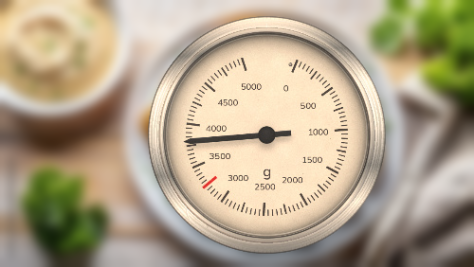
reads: value=3800 unit=g
